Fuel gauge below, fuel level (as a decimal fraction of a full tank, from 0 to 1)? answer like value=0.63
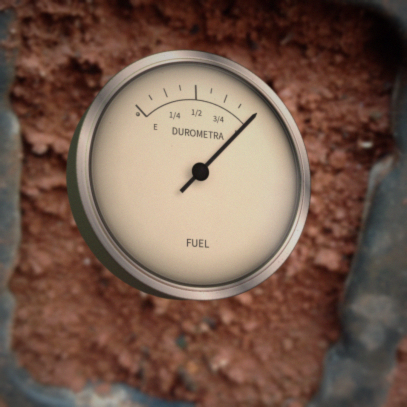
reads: value=1
